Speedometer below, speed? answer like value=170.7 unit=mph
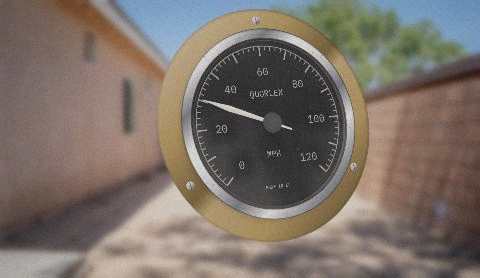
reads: value=30 unit=mph
